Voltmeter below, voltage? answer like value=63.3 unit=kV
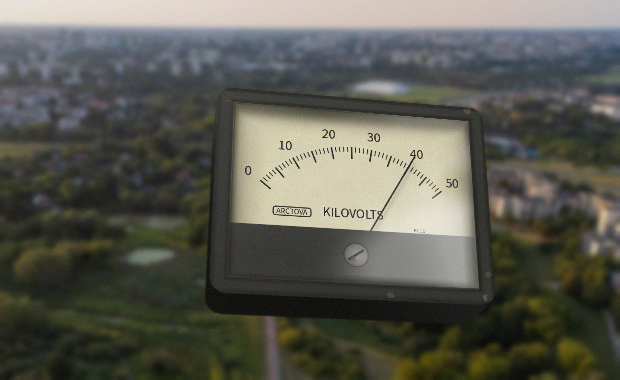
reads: value=40 unit=kV
